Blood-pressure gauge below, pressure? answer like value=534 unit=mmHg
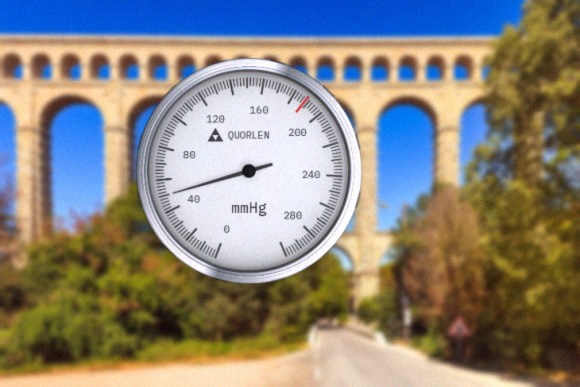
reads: value=50 unit=mmHg
